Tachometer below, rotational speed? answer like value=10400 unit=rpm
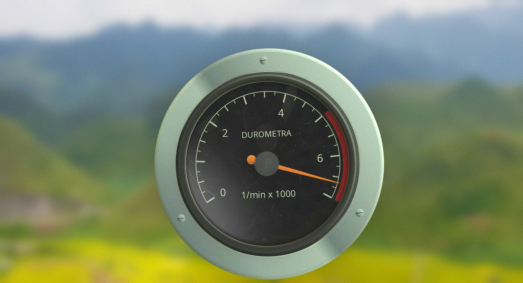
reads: value=6625 unit=rpm
